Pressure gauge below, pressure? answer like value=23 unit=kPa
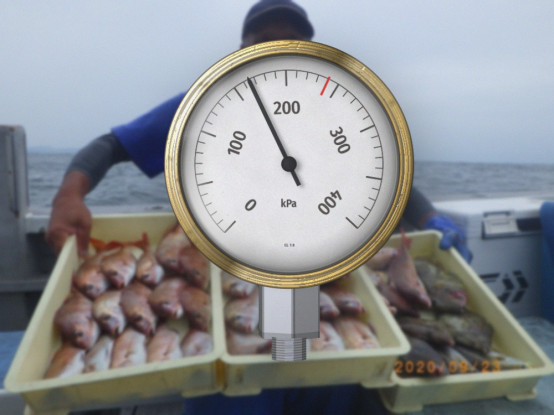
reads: value=165 unit=kPa
